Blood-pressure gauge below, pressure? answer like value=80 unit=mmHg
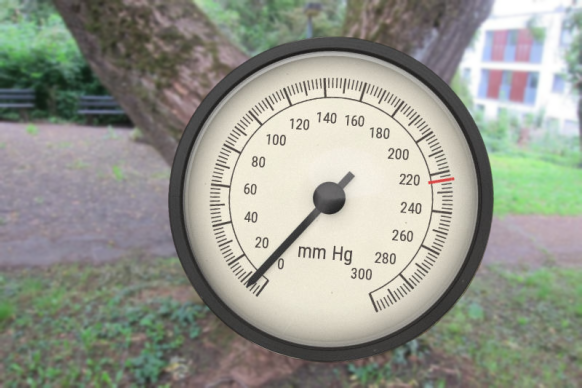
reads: value=6 unit=mmHg
